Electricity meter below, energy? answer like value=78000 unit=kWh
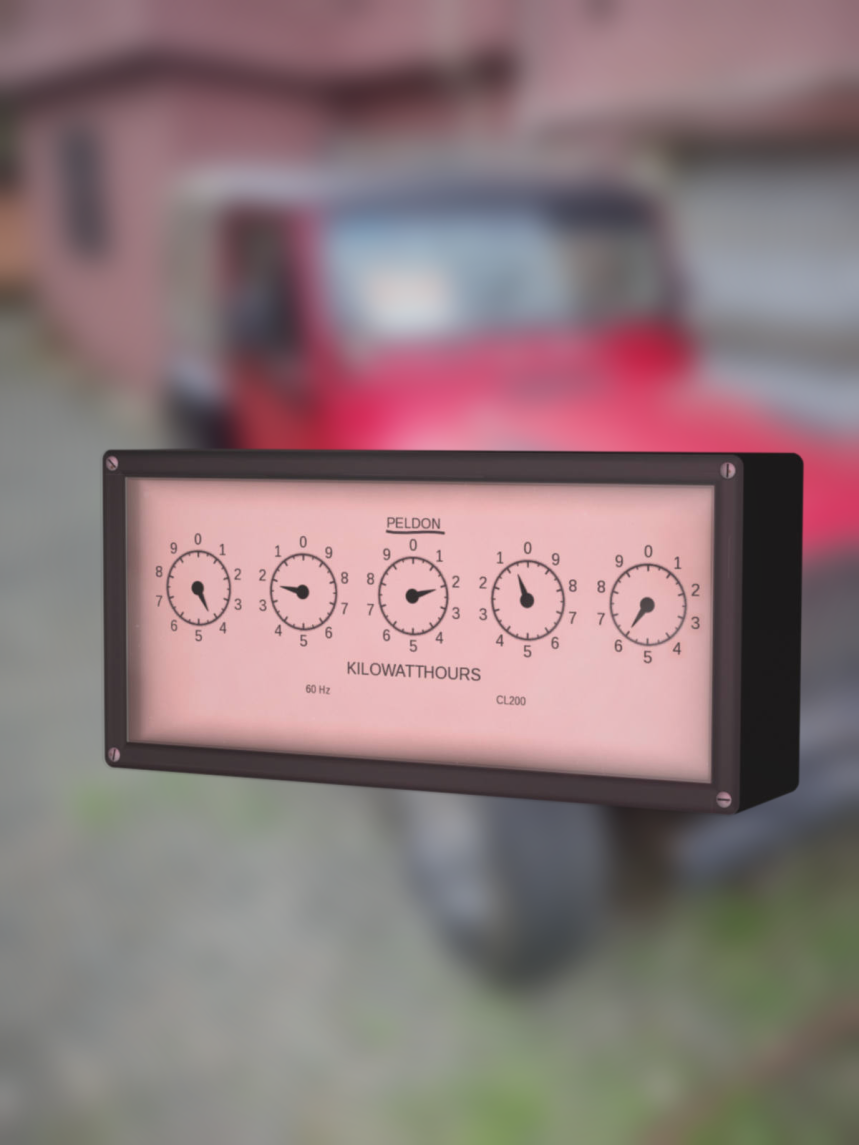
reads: value=42206 unit=kWh
